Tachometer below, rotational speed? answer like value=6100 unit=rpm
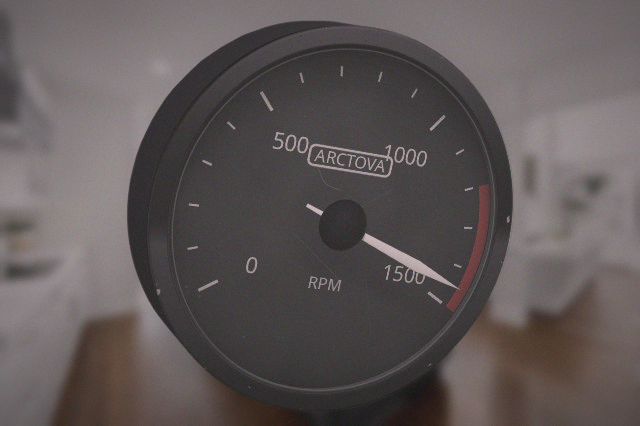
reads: value=1450 unit=rpm
